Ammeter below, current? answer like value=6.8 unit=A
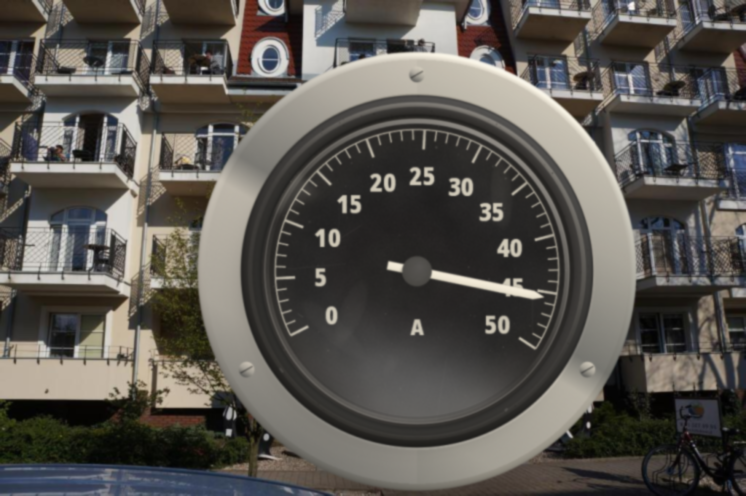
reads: value=45.5 unit=A
